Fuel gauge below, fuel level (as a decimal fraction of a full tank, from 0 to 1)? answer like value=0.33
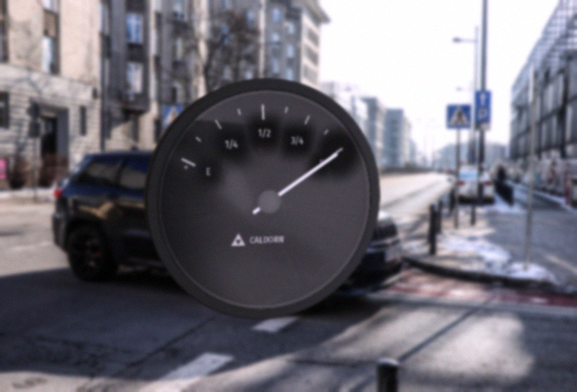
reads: value=1
